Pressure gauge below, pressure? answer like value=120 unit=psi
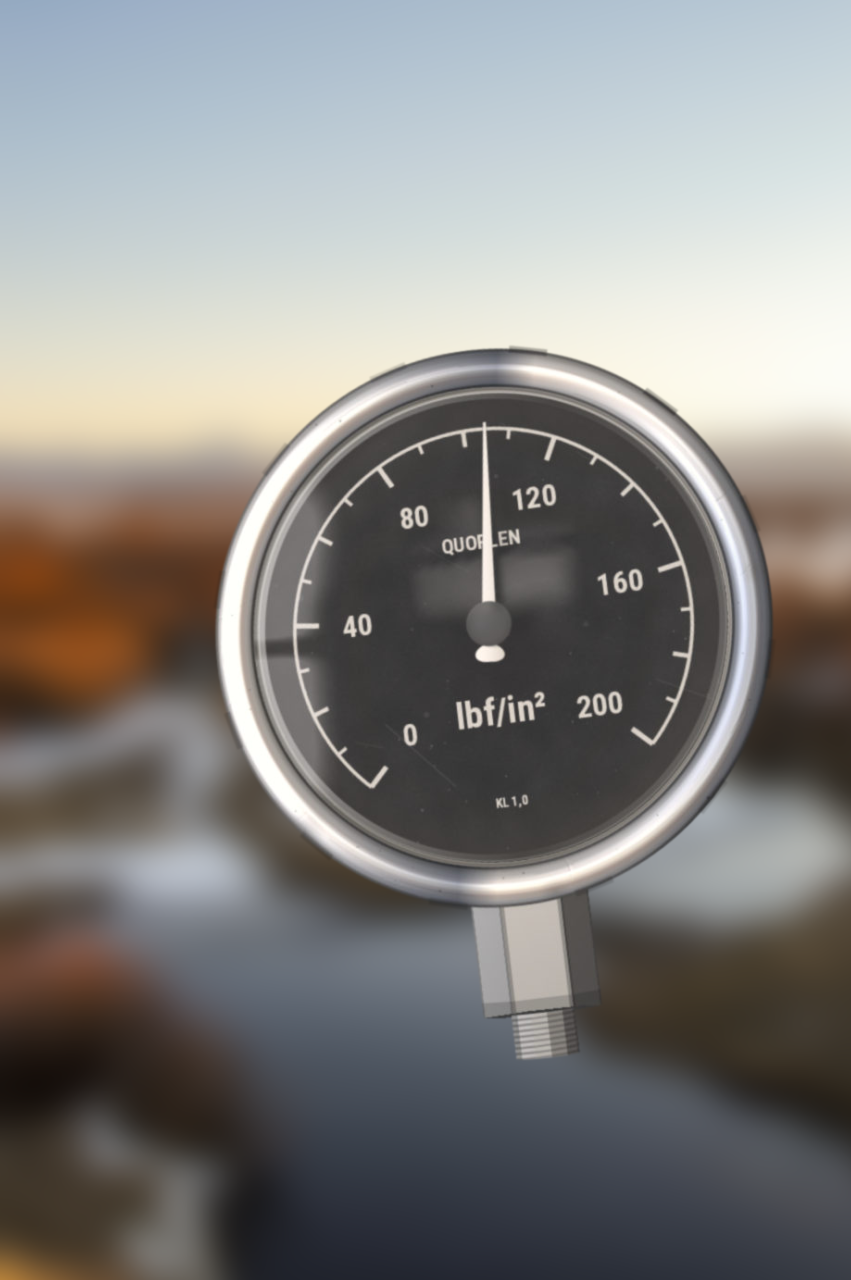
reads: value=105 unit=psi
